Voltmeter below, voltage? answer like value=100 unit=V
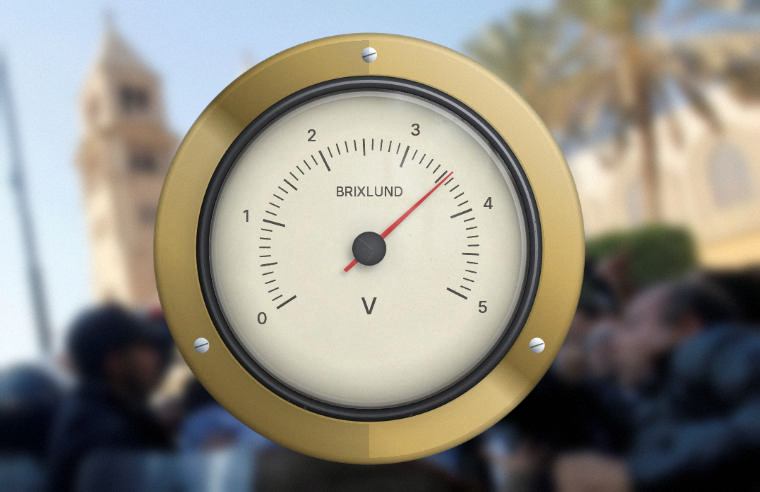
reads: value=3.55 unit=V
